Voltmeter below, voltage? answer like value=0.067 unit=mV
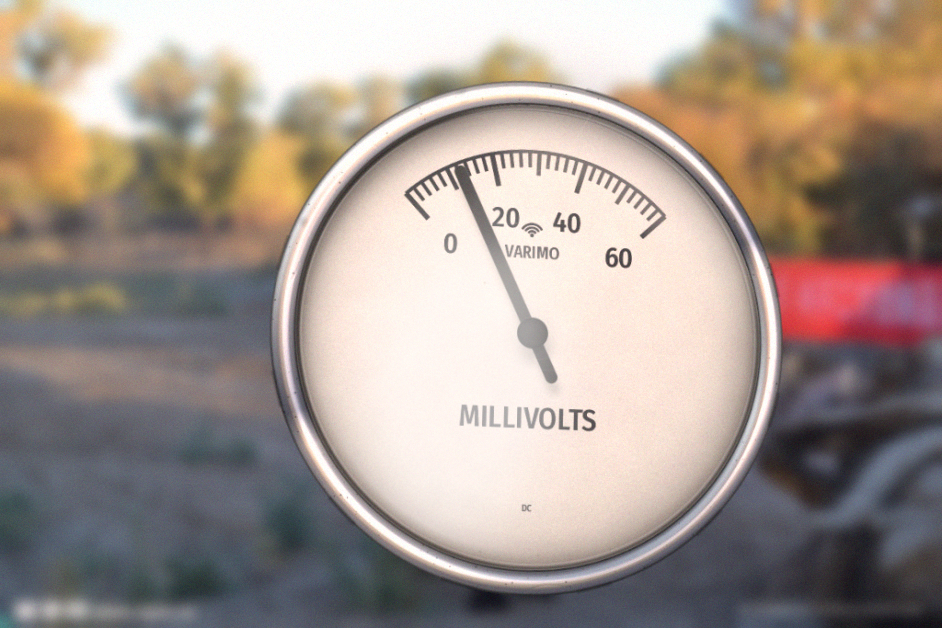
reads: value=12 unit=mV
